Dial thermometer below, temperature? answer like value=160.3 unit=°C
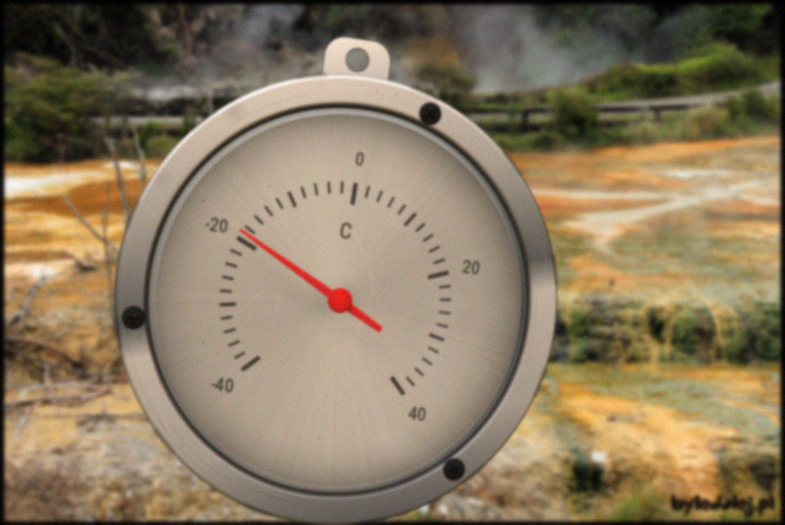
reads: value=-19 unit=°C
